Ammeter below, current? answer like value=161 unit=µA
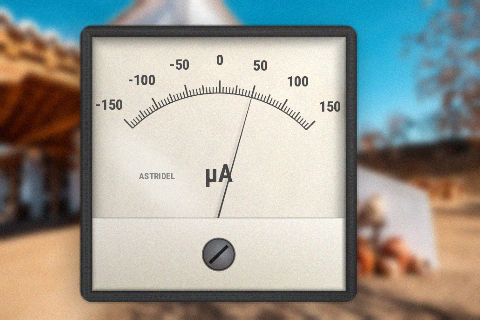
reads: value=50 unit=µA
